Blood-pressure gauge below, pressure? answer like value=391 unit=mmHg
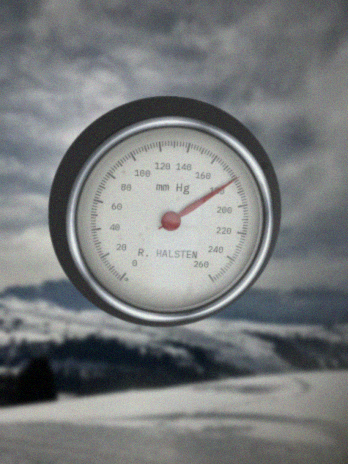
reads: value=180 unit=mmHg
